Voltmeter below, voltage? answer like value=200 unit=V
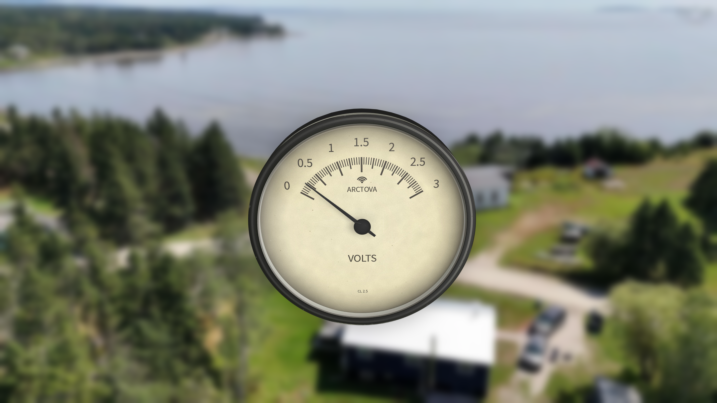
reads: value=0.25 unit=V
